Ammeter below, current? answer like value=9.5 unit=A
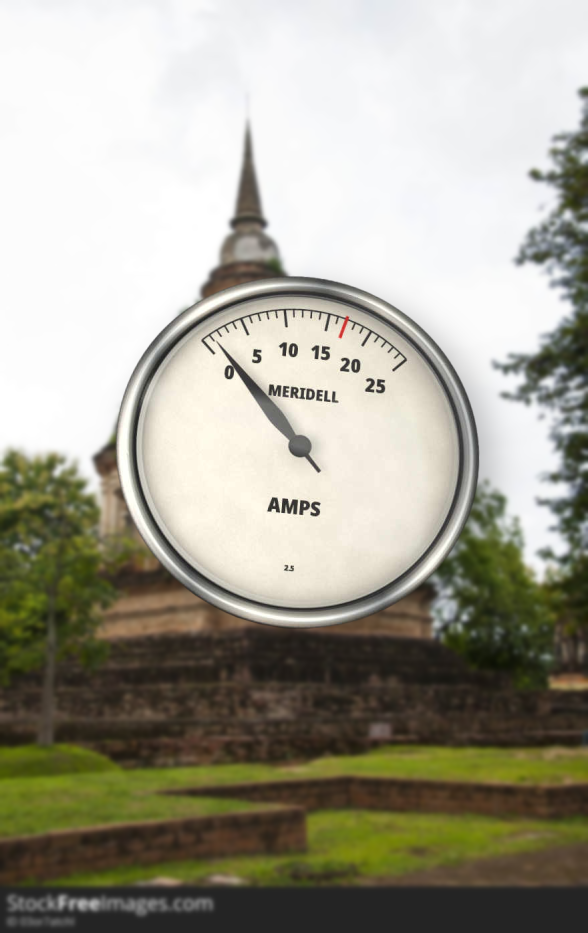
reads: value=1 unit=A
